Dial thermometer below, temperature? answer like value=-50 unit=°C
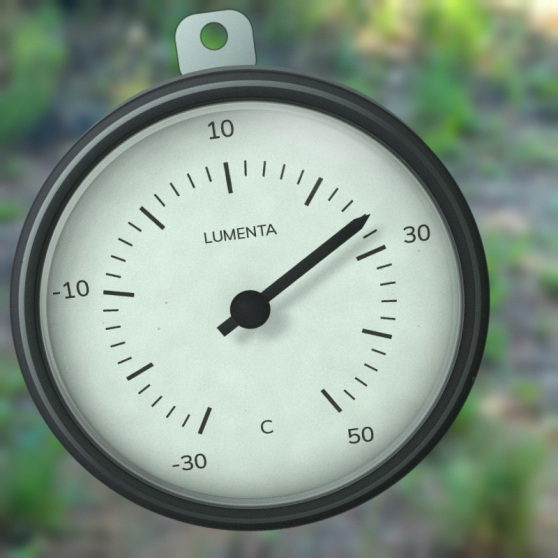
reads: value=26 unit=°C
